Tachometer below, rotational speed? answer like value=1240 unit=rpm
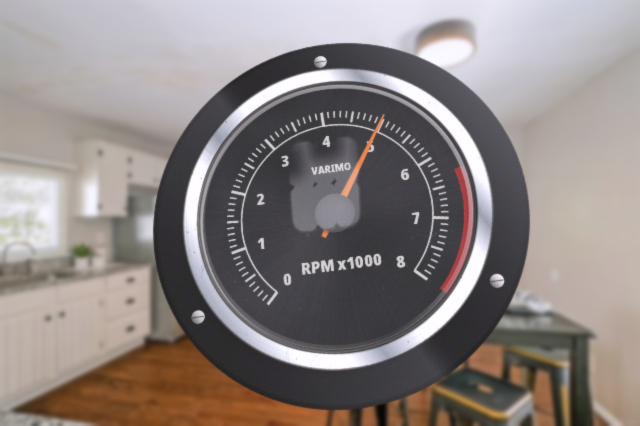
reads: value=5000 unit=rpm
